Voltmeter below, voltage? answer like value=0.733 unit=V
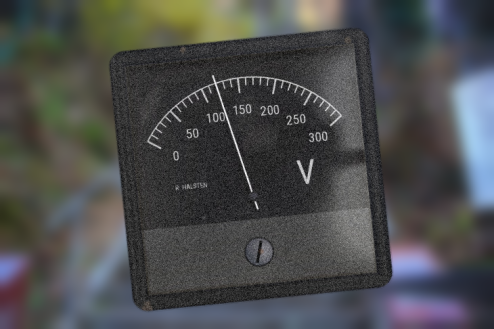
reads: value=120 unit=V
